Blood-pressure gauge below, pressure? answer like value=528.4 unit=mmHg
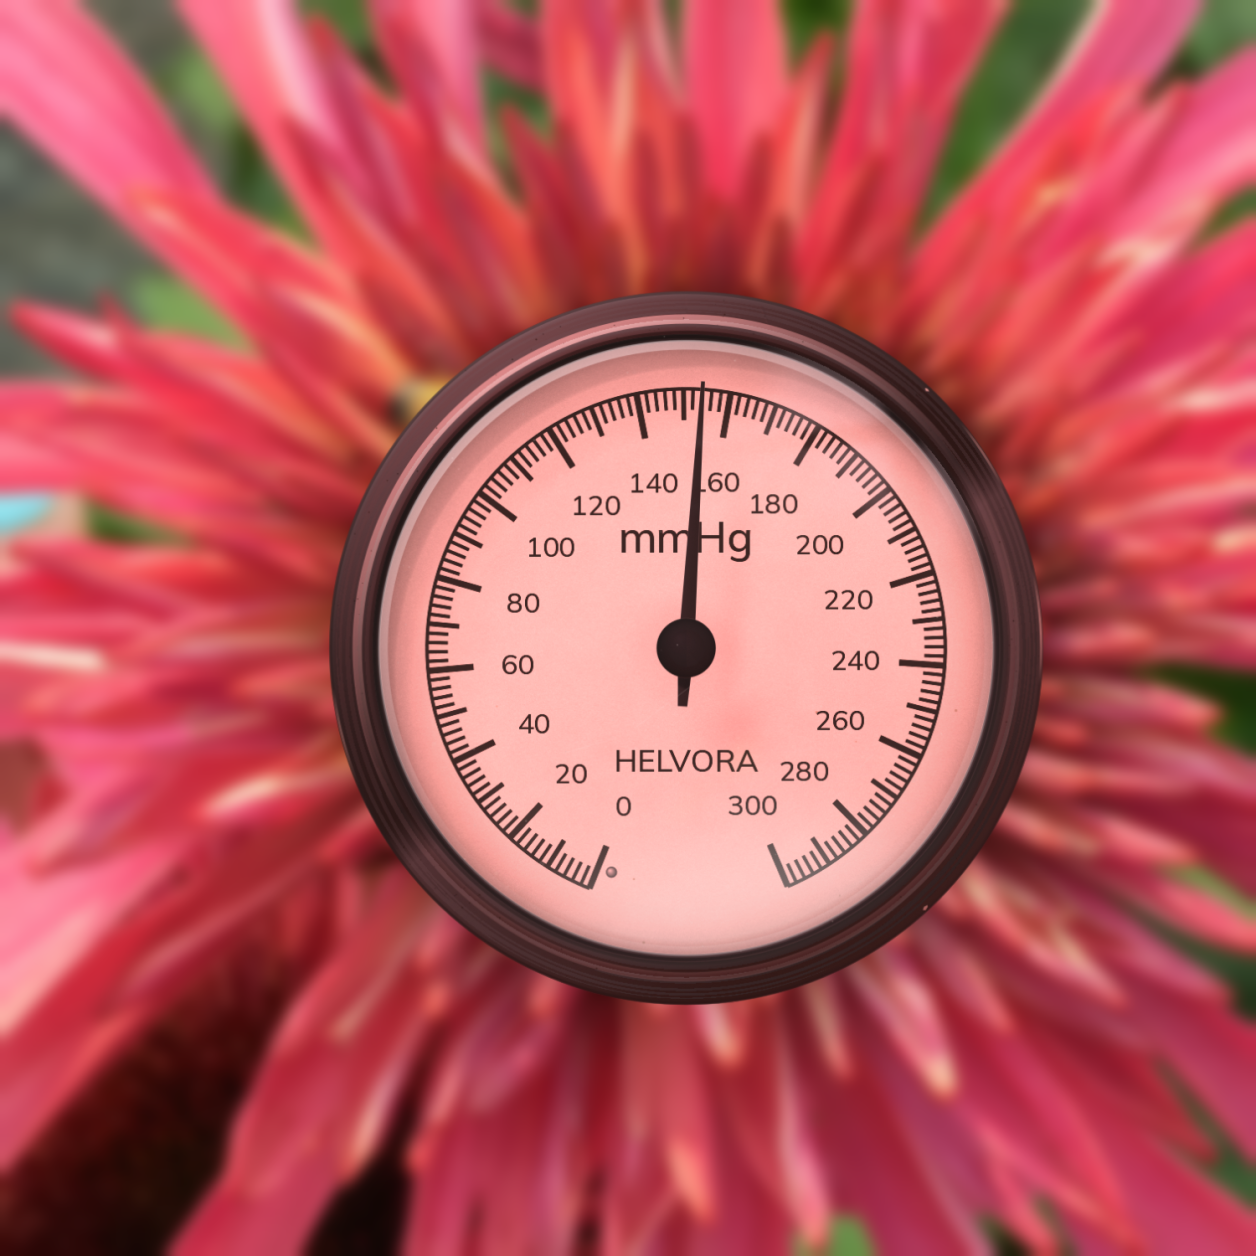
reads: value=154 unit=mmHg
